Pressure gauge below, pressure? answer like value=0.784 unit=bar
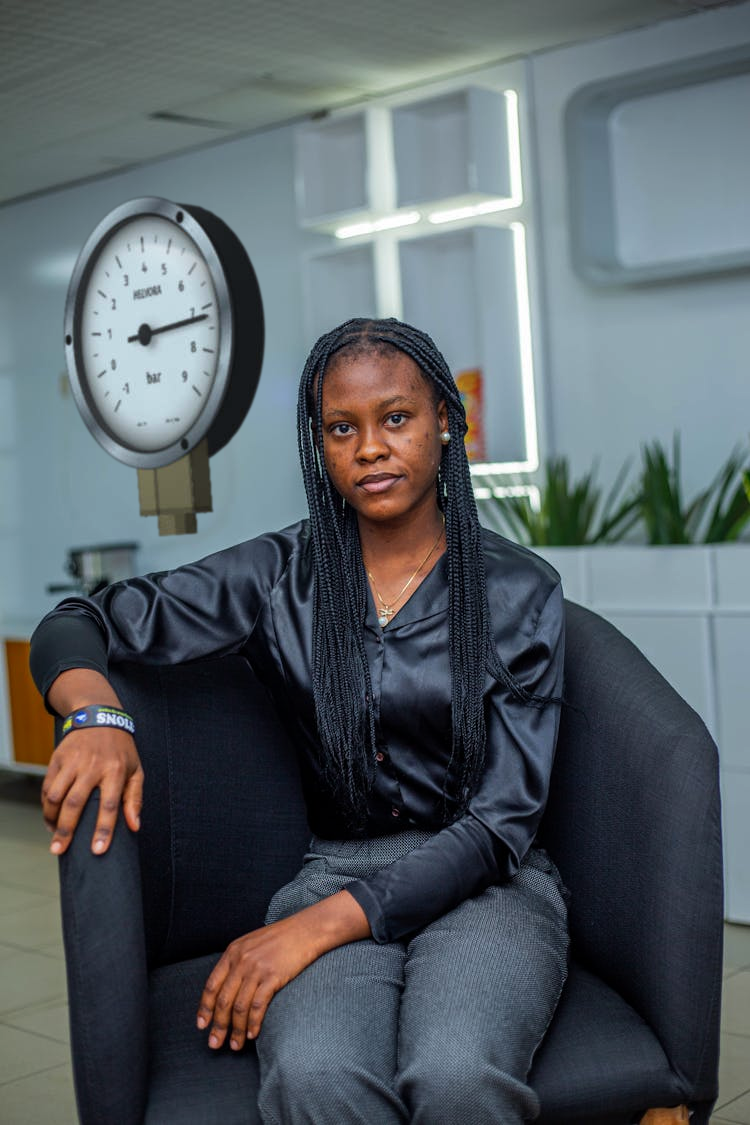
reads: value=7.25 unit=bar
